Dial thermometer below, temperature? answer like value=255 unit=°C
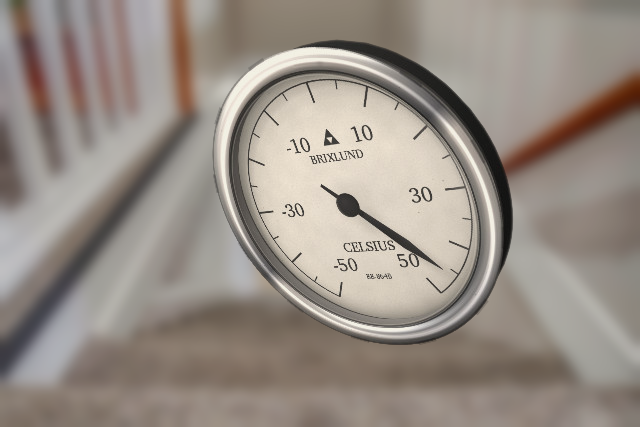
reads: value=45 unit=°C
